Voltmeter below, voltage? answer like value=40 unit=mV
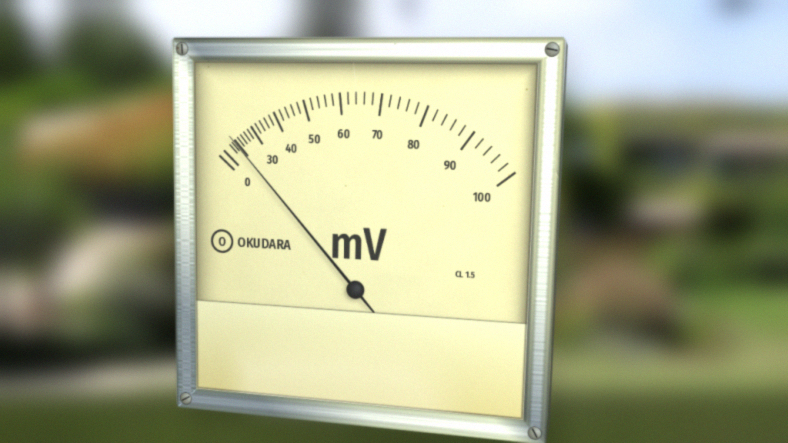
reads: value=20 unit=mV
